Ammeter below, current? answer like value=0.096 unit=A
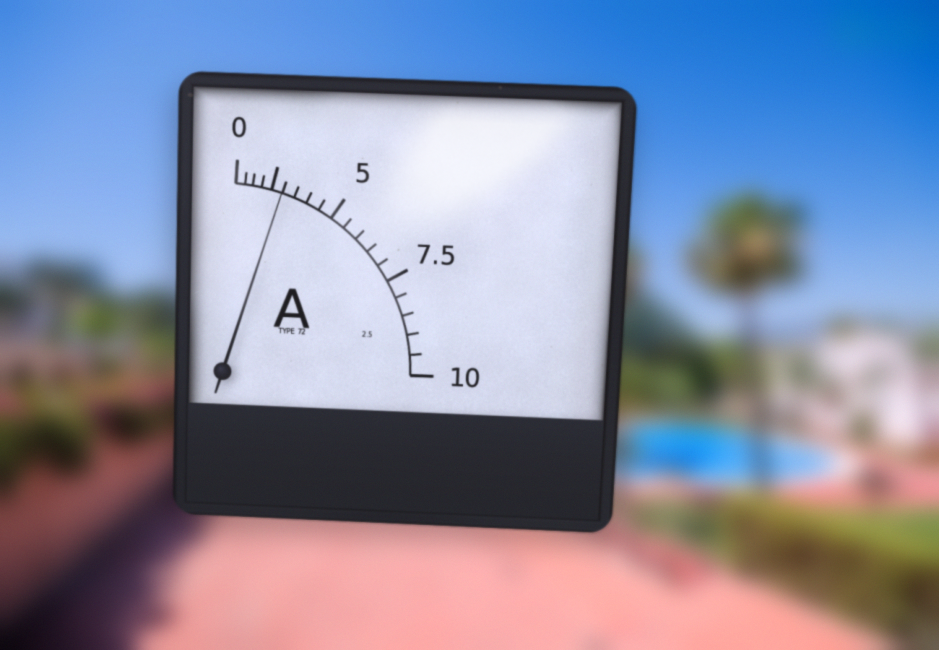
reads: value=3 unit=A
